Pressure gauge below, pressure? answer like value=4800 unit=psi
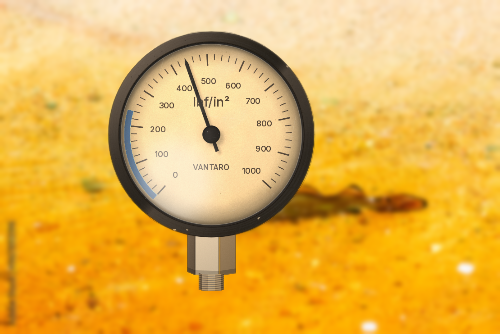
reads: value=440 unit=psi
